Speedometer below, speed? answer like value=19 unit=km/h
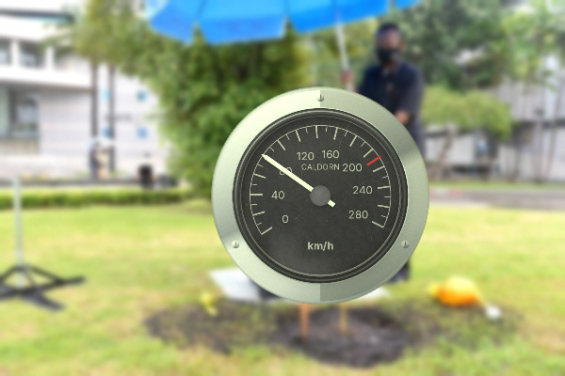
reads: value=80 unit=km/h
